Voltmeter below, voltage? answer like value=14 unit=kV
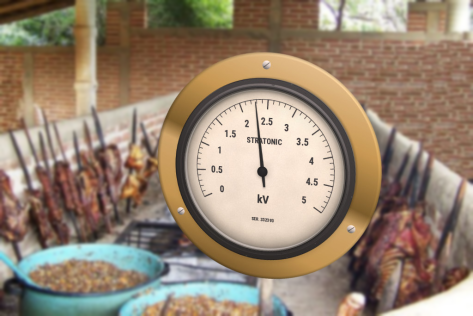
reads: value=2.3 unit=kV
